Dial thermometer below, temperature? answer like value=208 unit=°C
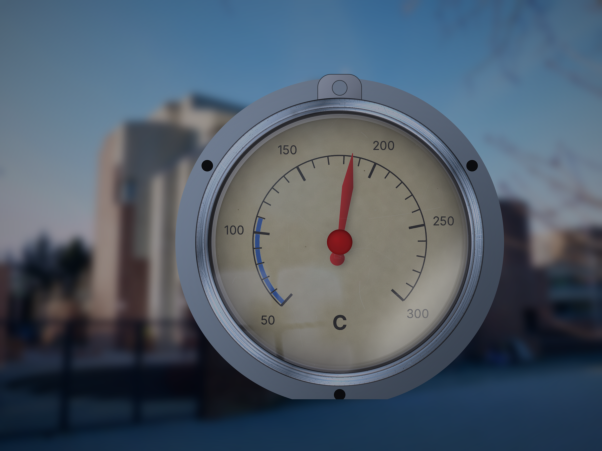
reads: value=185 unit=°C
